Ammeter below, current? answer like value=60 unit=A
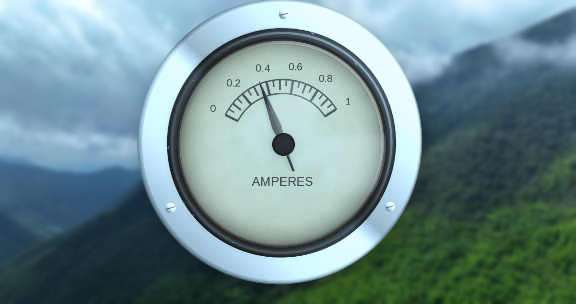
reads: value=0.35 unit=A
